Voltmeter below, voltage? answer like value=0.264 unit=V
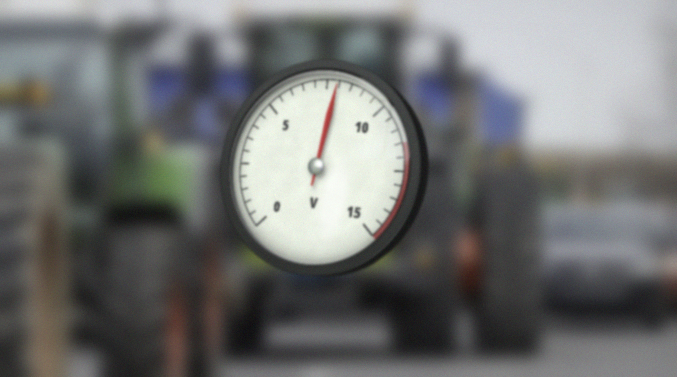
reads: value=8 unit=V
